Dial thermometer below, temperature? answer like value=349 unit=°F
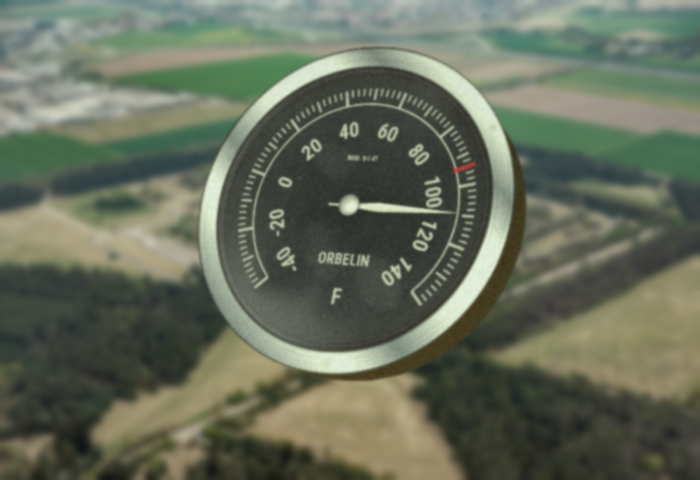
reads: value=110 unit=°F
